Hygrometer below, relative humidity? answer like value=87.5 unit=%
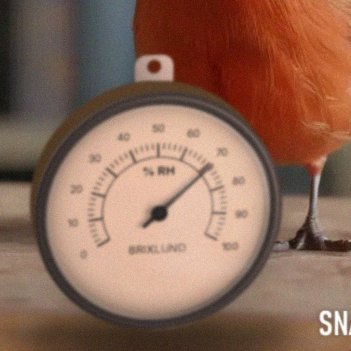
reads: value=70 unit=%
